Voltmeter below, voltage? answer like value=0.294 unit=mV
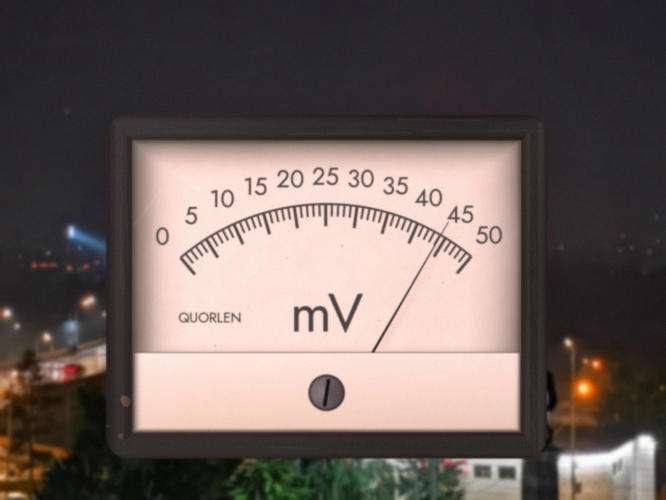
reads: value=44 unit=mV
